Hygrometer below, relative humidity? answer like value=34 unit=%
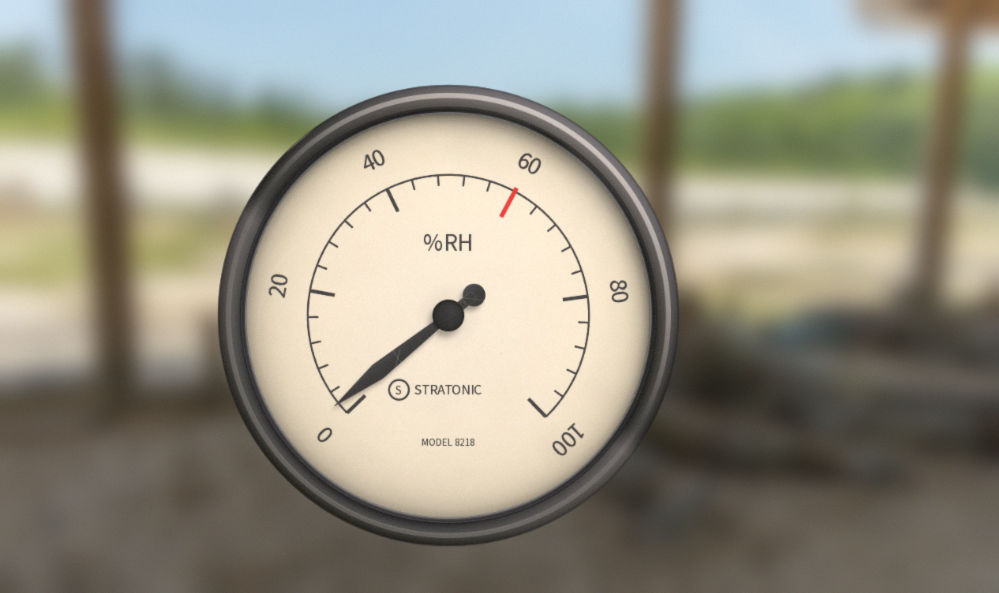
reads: value=2 unit=%
